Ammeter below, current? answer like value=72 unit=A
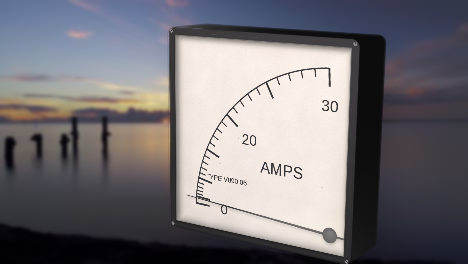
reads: value=5 unit=A
